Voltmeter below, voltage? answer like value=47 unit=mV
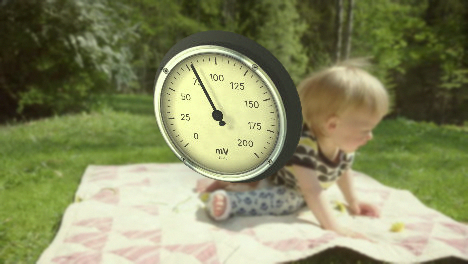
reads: value=80 unit=mV
